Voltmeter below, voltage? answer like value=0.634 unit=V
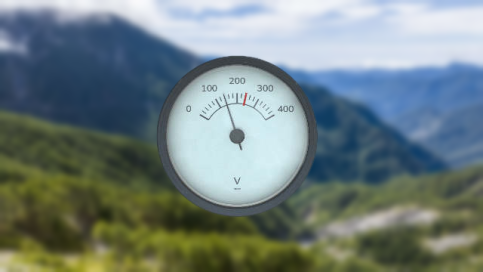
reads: value=140 unit=V
